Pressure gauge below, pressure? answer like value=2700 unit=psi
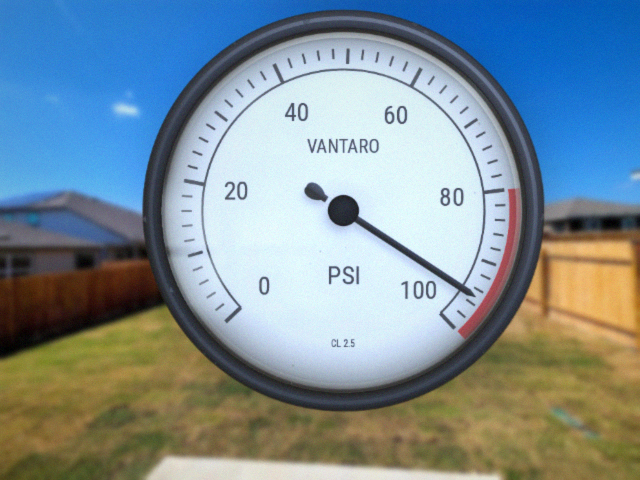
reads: value=95 unit=psi
